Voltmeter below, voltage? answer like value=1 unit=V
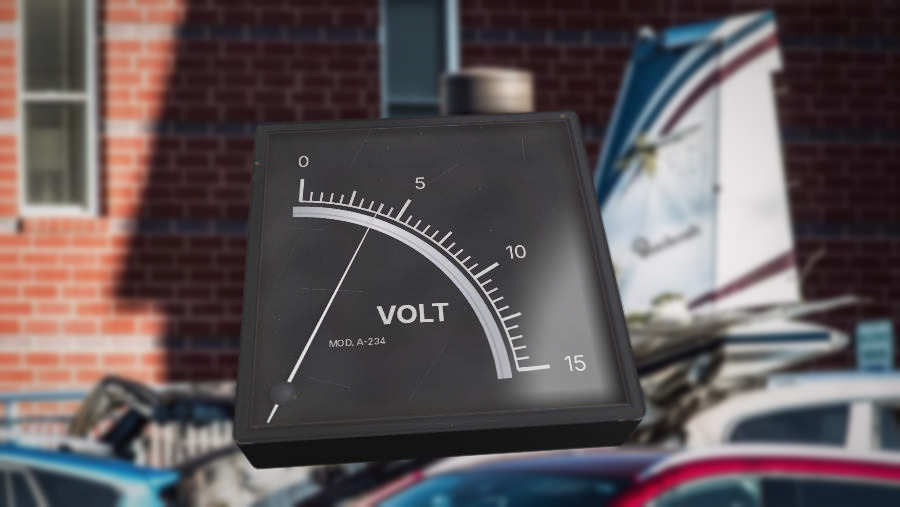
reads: value=4 unit=V
